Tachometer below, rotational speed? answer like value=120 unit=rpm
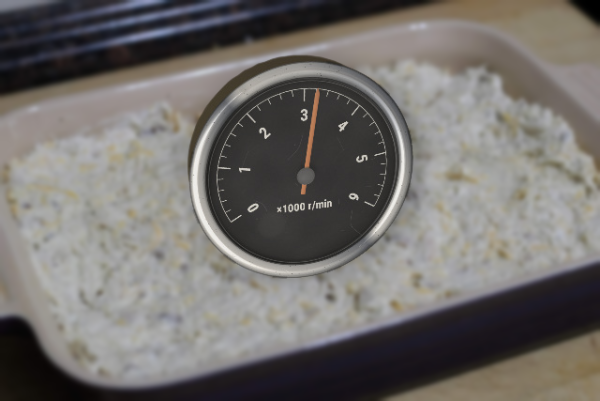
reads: value=3200 unit=rpm
